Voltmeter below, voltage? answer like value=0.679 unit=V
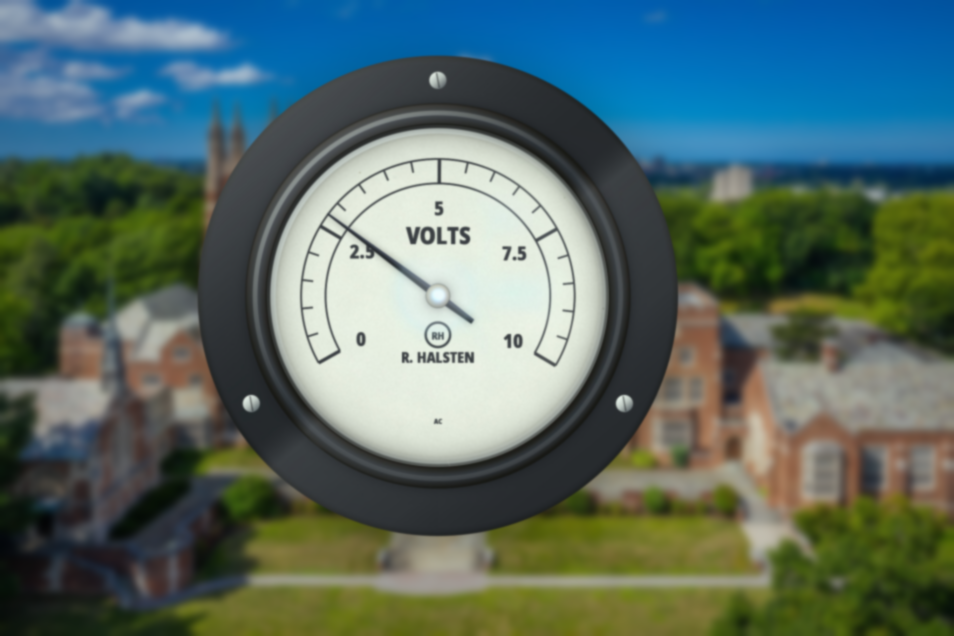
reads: value=2.75 unit=V
